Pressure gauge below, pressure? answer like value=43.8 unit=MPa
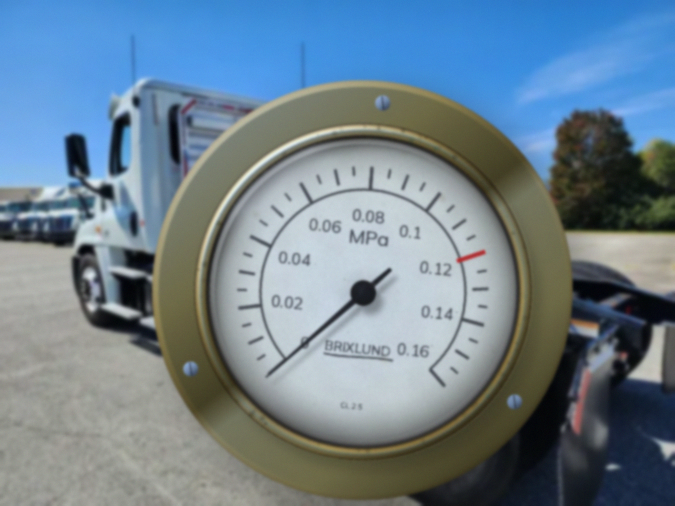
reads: value=0 unit=MPa
